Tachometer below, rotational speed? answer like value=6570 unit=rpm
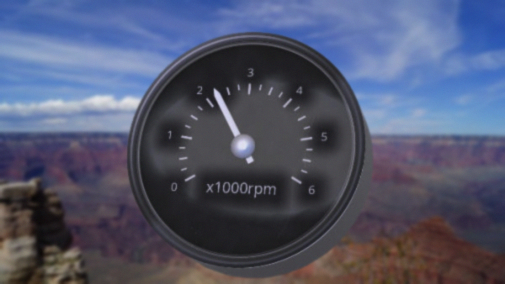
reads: value=2250 unit=rpm
